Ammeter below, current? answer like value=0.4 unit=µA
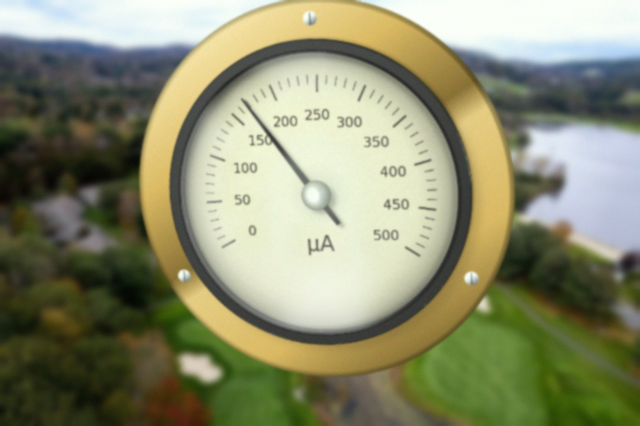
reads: value=170 unit=µA
